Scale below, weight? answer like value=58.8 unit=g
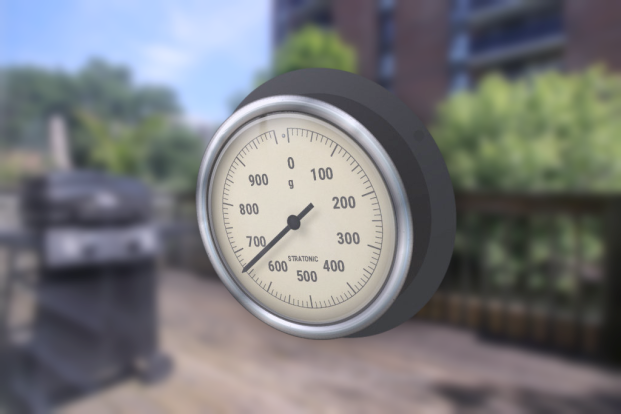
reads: value=660 unit=g
